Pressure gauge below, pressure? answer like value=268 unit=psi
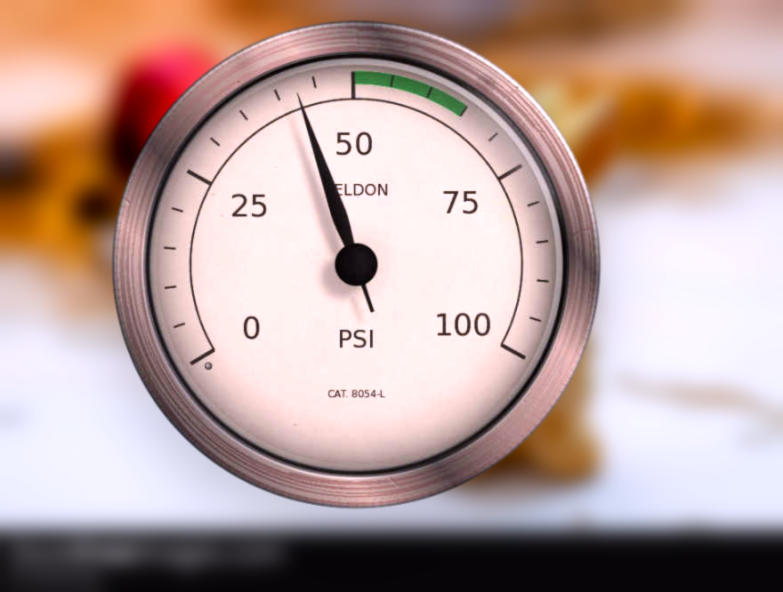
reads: value=42.5 unit=psi
